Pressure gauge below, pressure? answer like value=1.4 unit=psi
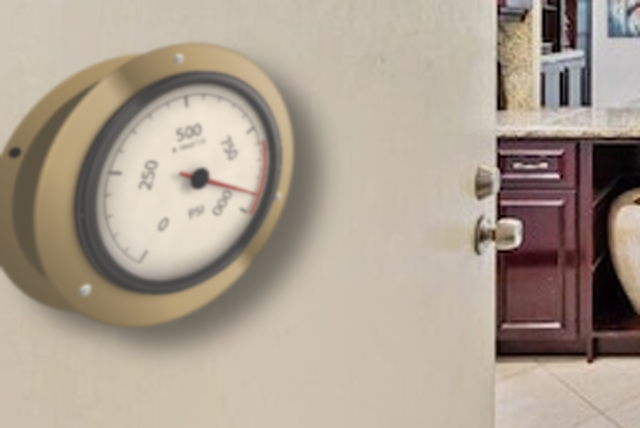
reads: value=950 unit=psi
